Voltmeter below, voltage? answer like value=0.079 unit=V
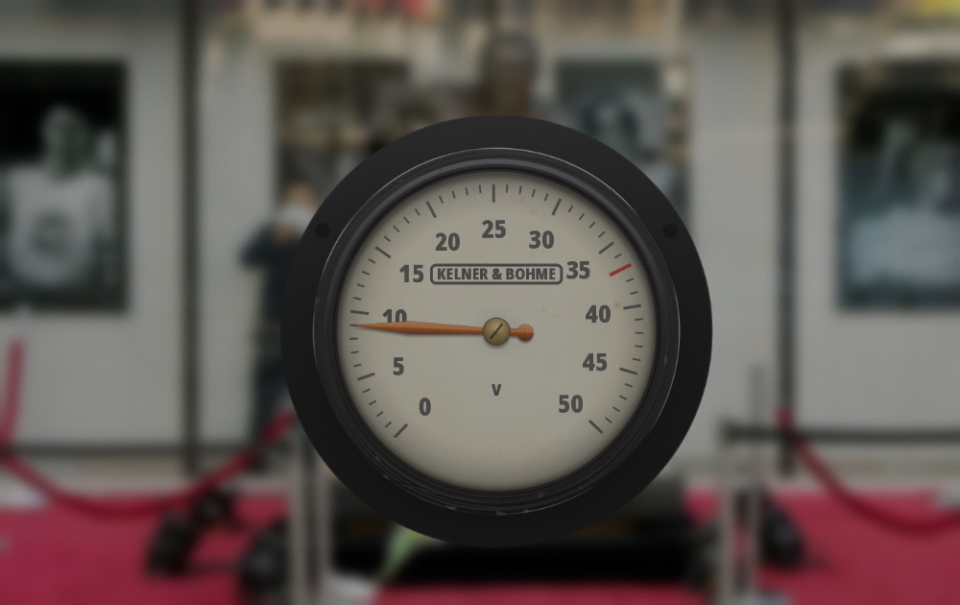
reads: value=9 unit=V
